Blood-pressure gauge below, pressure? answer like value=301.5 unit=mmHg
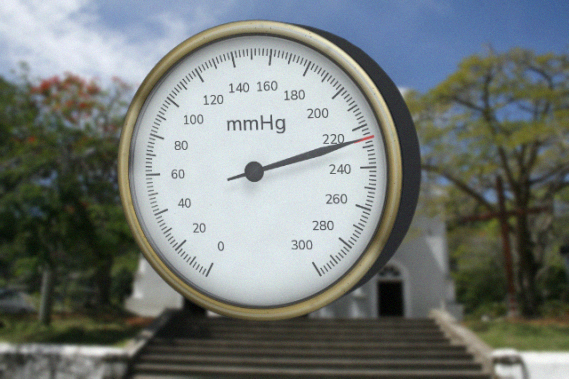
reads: value=226 unit=mmHg
